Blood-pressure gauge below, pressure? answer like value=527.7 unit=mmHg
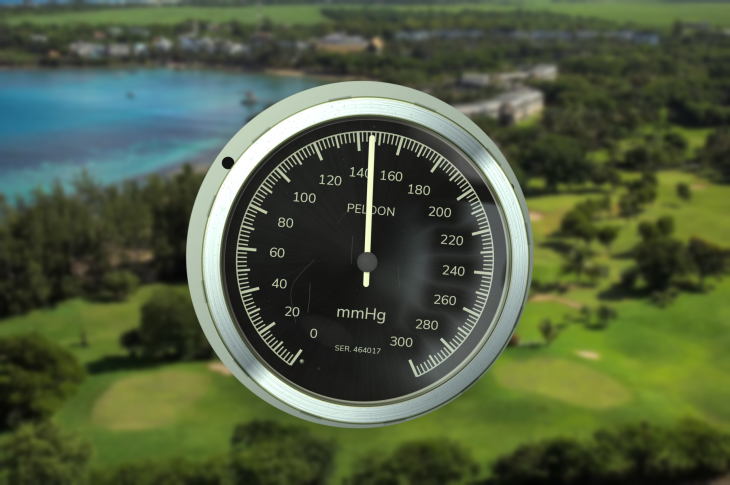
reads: value=146 unit=mmHg
